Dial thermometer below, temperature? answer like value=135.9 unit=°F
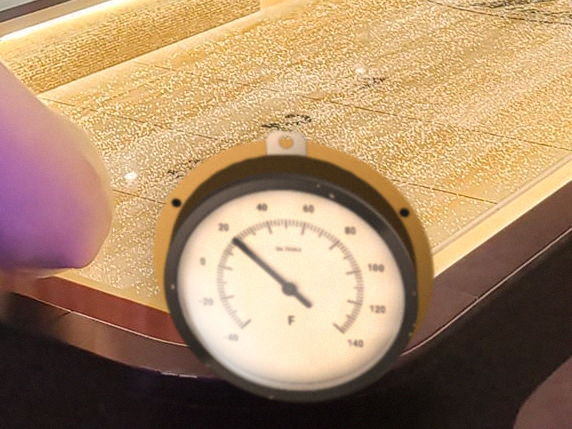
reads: value=20 unit=°F
